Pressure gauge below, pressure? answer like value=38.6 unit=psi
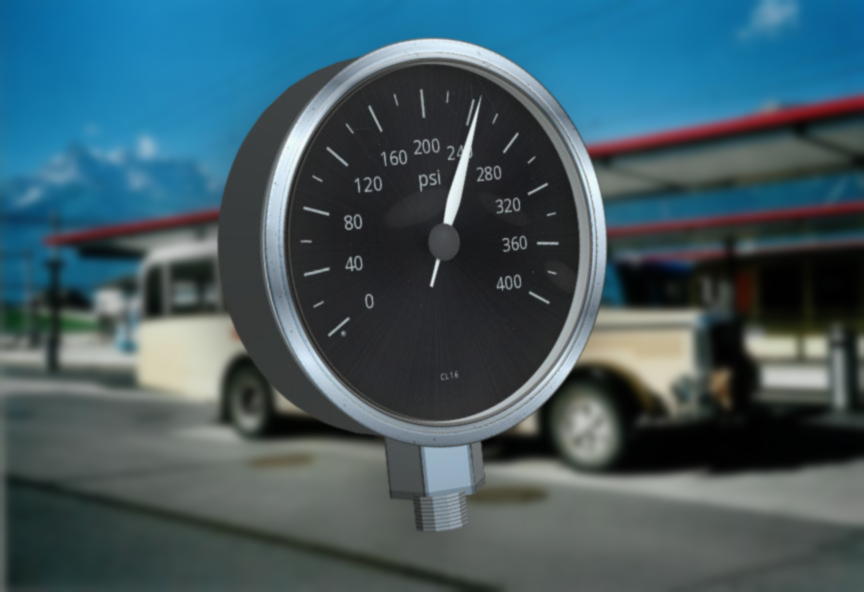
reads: value=240 unit=psi
